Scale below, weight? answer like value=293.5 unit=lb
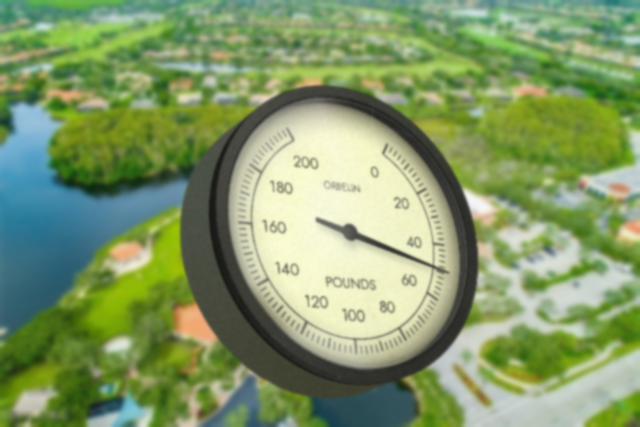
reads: value=50 unit=lb
